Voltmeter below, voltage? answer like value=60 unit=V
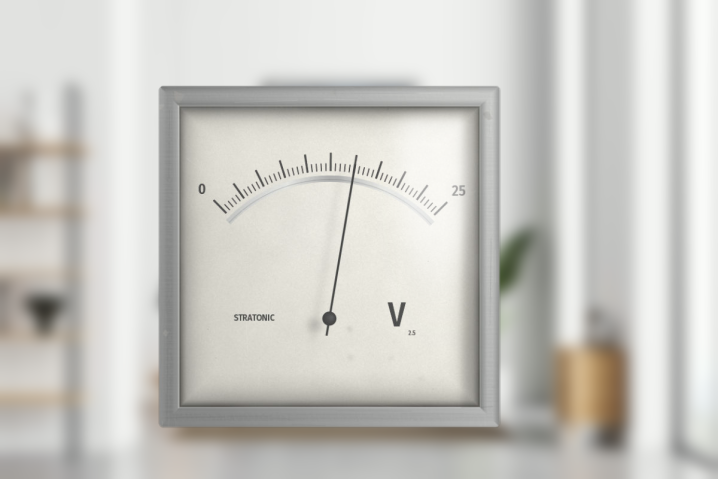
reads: value=15 unit=V
